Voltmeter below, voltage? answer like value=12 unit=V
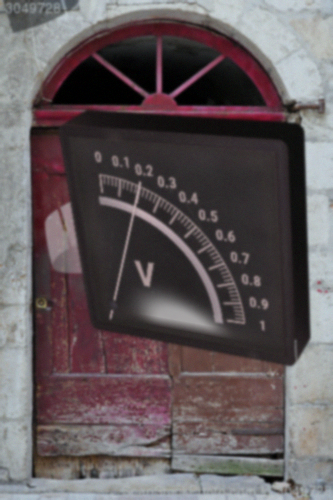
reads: value=0.2 unit=V
